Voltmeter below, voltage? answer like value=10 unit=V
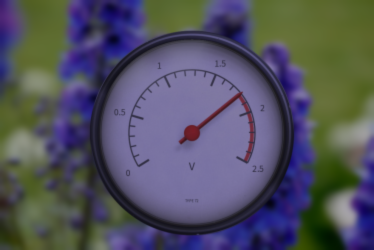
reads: value=1.8 unit=V
